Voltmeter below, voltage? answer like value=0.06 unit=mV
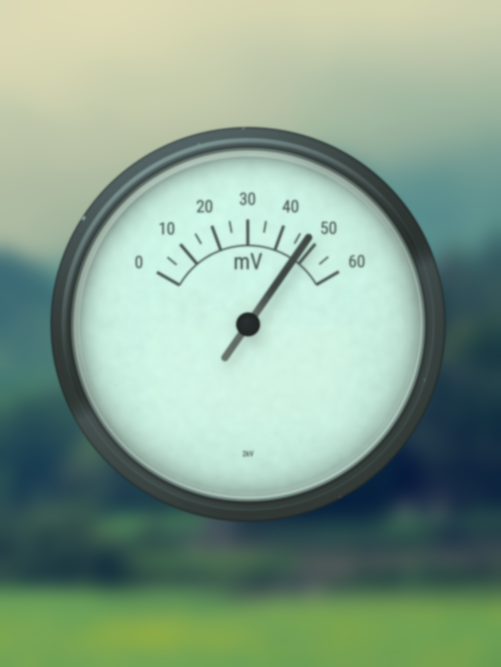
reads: value=47.5 unit=mV
